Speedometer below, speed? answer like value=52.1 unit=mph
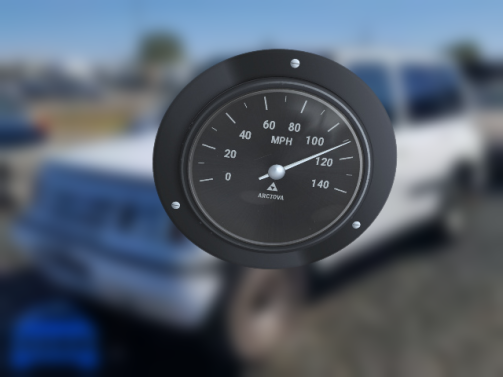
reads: value=110 unit=mph
